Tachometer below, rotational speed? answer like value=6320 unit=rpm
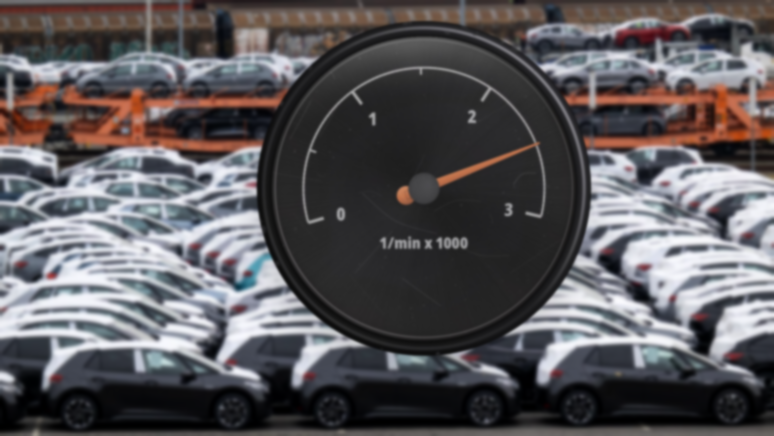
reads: value=2500 unit=rpm
